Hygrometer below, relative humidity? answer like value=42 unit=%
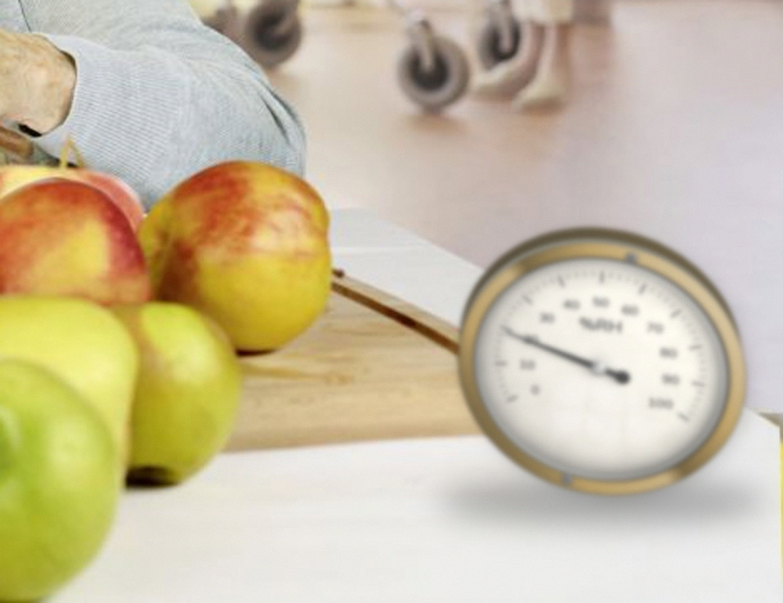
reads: value=20 unit=%
